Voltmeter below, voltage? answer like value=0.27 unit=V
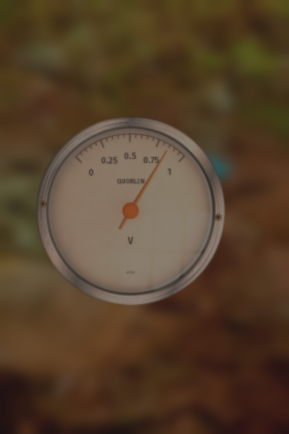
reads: value=0.85 unit=V
